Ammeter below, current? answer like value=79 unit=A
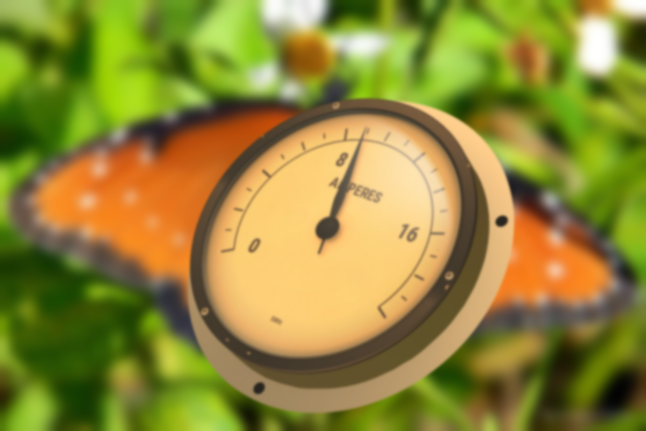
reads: value=9 unit=A
